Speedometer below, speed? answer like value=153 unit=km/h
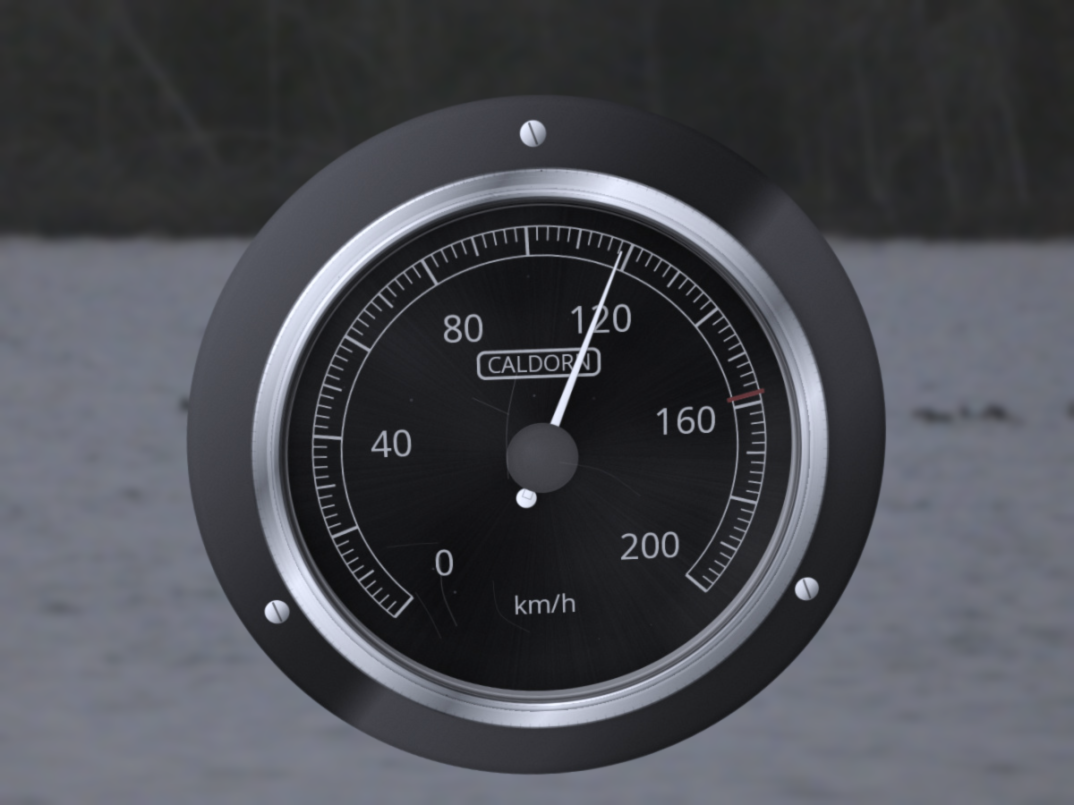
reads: value=118 unit=km/h
